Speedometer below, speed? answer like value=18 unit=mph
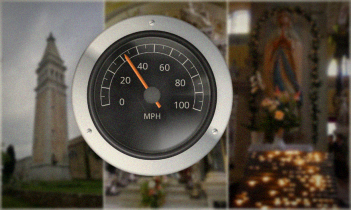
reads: value=32.5 unit=mph
